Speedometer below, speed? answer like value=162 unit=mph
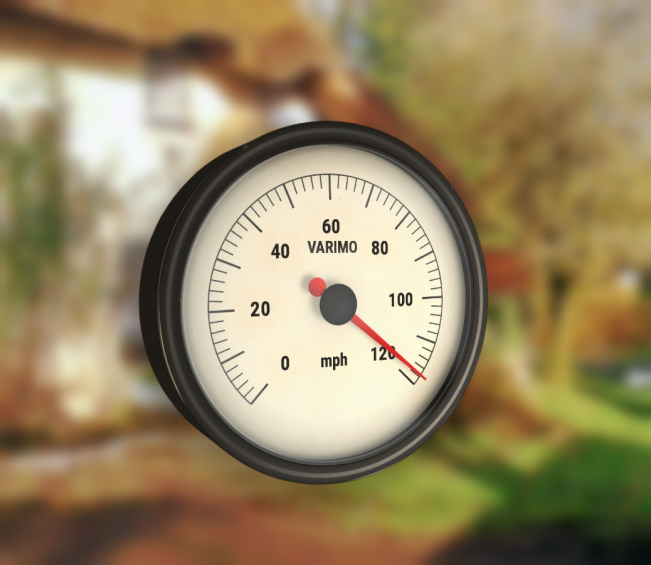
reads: value=118 unit=mph
